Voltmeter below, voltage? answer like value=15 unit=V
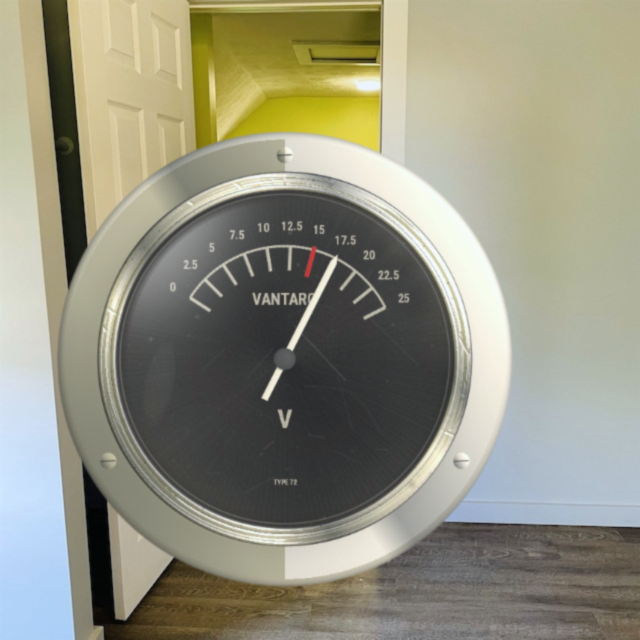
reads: value=17.5 unit=V
